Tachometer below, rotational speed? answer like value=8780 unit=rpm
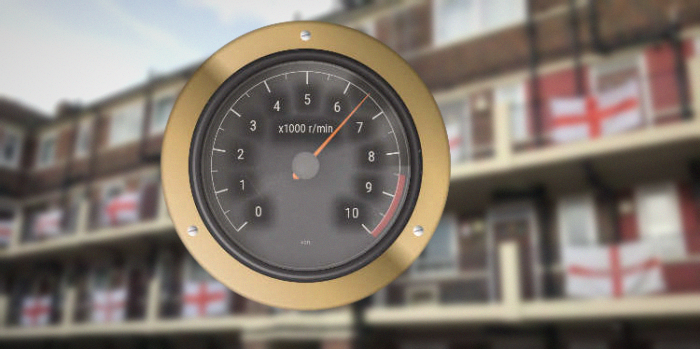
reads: value=6500 unit=rpm
